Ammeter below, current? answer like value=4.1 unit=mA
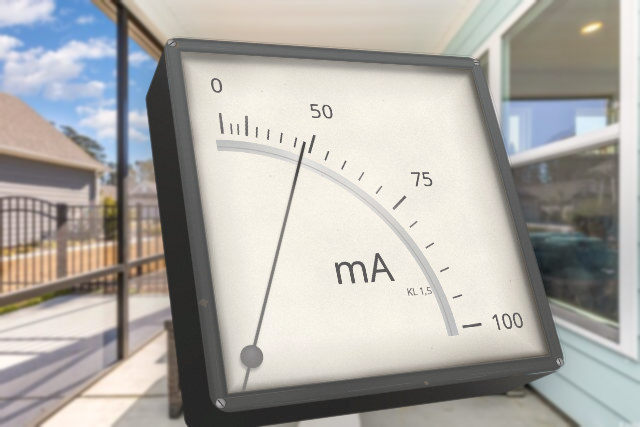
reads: value=47.5 unit=mA
